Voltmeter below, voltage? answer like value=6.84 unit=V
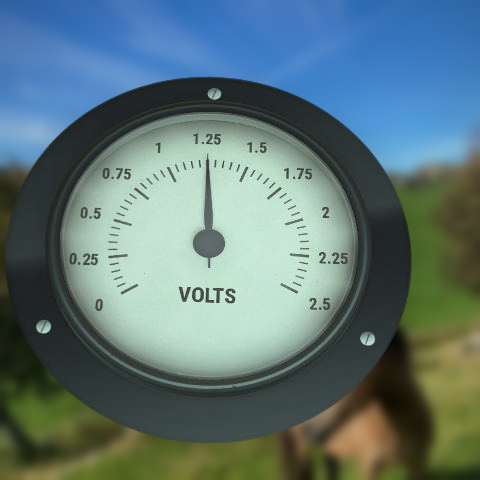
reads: value=1.25 unit=V
